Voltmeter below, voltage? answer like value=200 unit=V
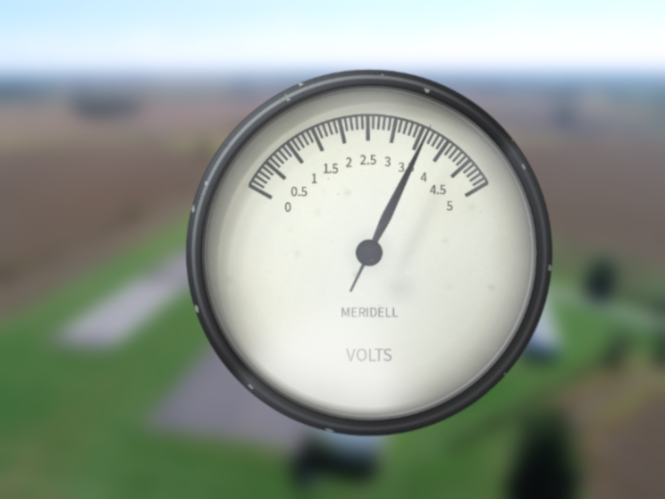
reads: value=3.6 unit=V
